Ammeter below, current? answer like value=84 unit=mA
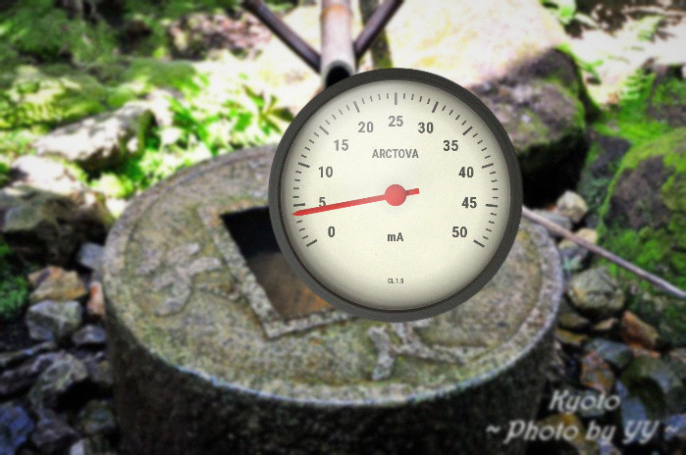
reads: value=4 unit=mA
